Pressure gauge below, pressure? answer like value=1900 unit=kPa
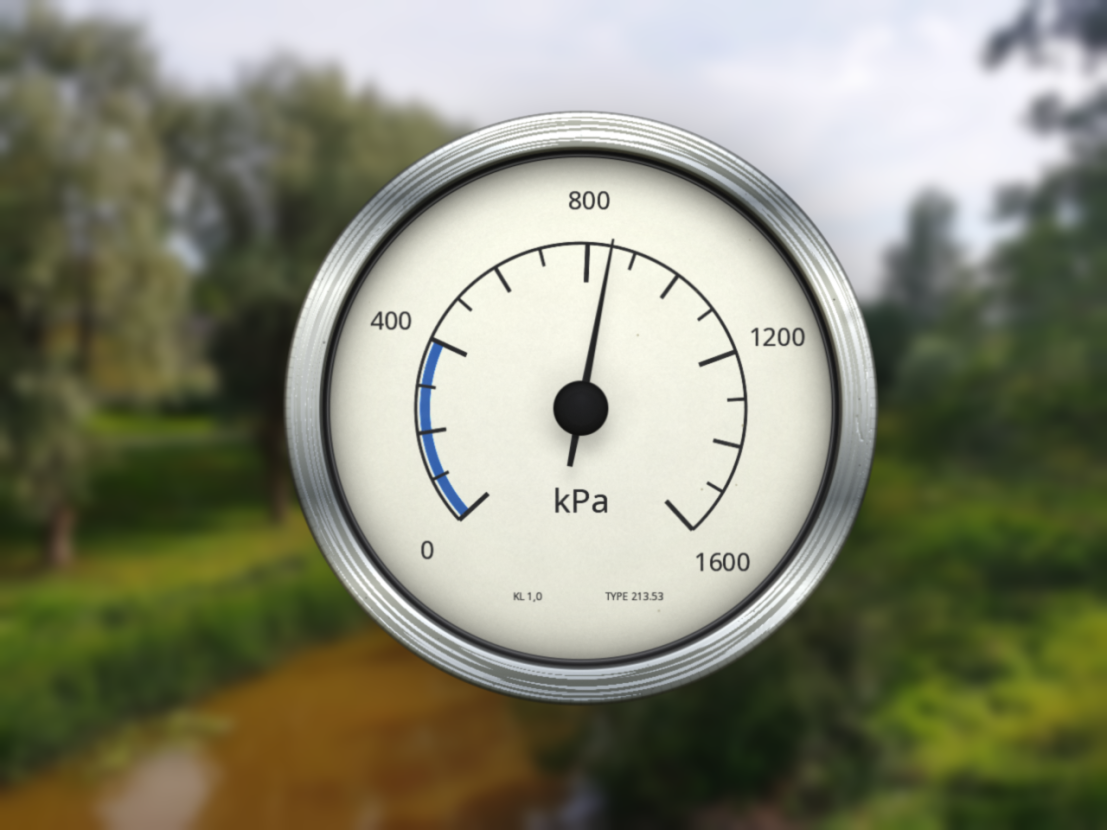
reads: value=850 unit=kPa
